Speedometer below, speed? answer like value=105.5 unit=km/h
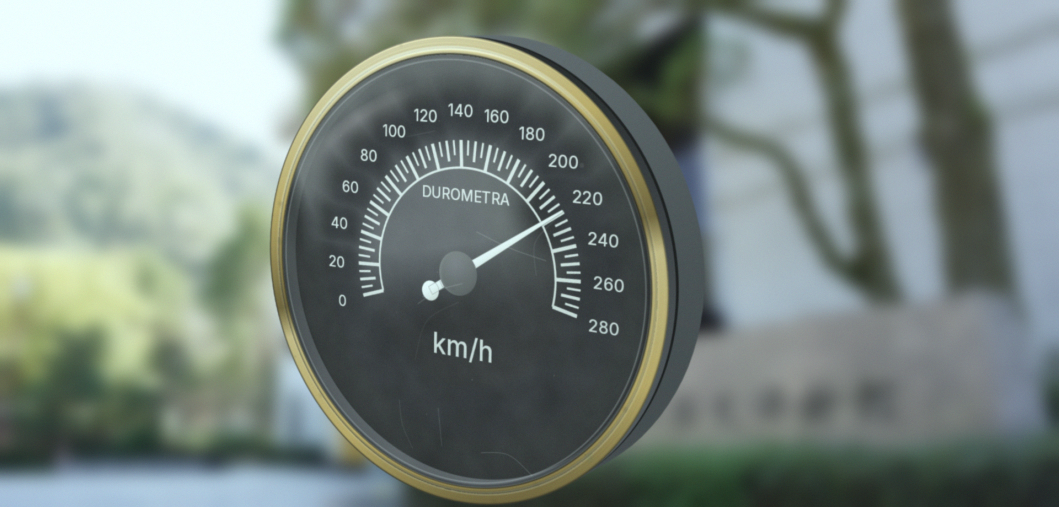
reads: value=220 unit=km/h
